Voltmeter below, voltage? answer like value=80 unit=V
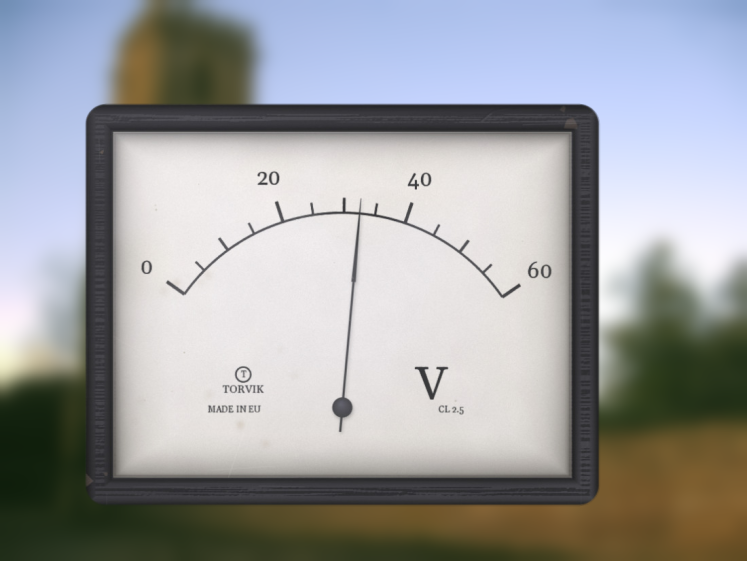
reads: value=32.5 unit=V
